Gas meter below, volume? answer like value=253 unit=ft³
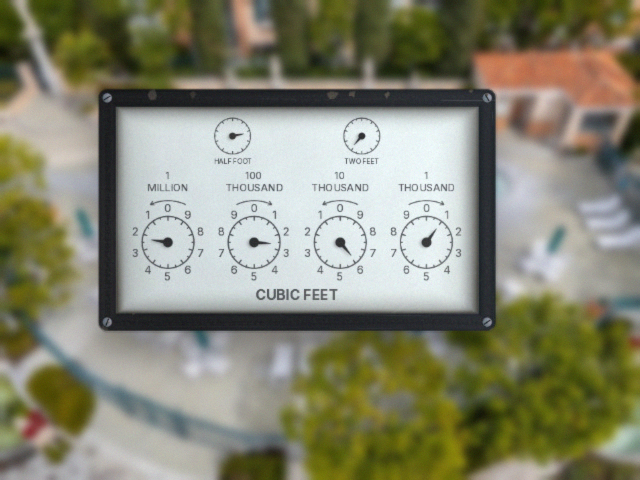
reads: value=226100 unit=ft³
